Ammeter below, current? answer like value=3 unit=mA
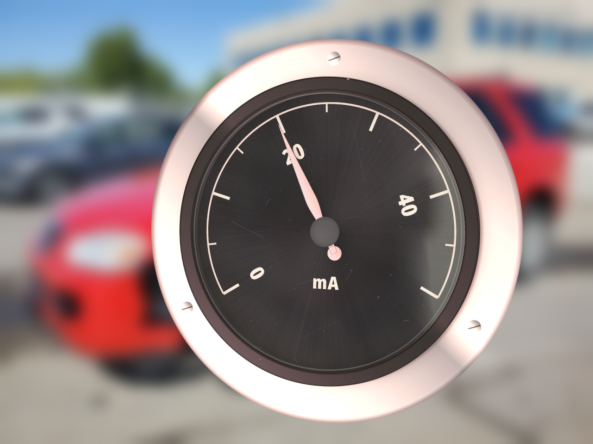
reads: value=20 unit=mA
